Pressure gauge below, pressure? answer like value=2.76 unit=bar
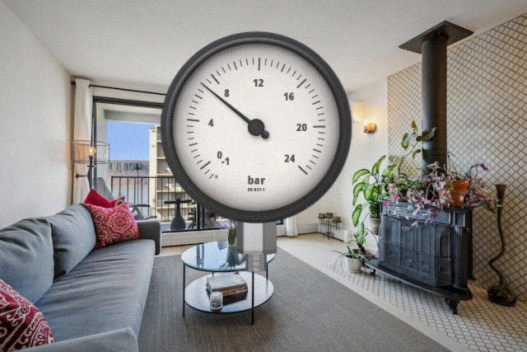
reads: value=7 unit=bar
